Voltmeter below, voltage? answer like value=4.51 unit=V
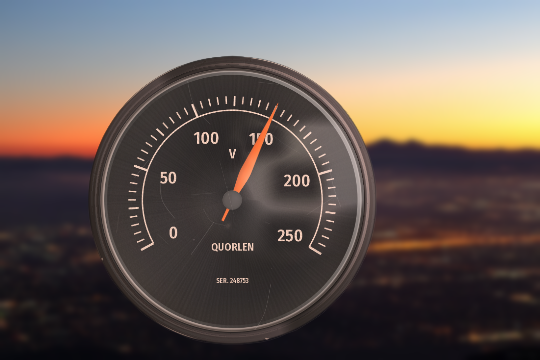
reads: value=150 unit=V
